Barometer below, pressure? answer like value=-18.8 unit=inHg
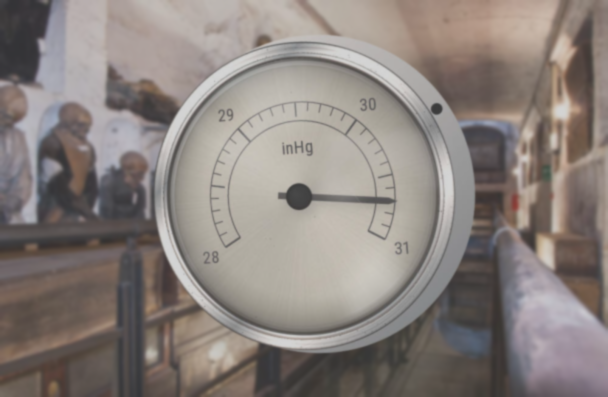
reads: value=30.7 unit=inHg
